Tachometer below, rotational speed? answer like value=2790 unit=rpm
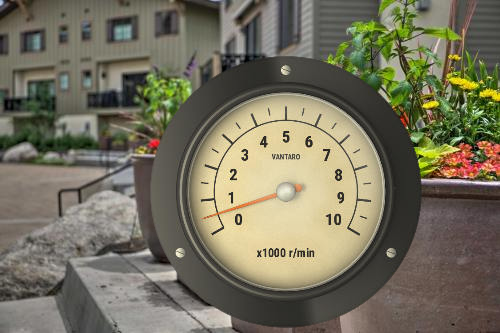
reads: value=500 unit=rpm
